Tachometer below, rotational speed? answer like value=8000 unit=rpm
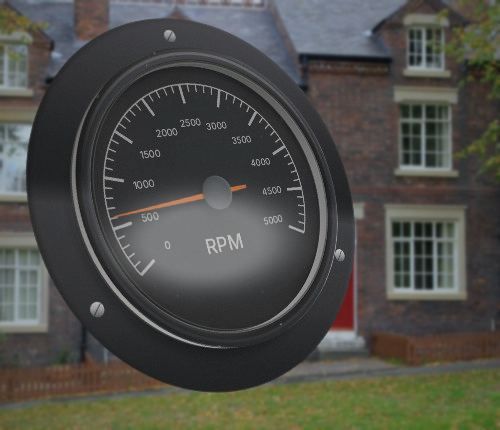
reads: value=600 unit=rpm
